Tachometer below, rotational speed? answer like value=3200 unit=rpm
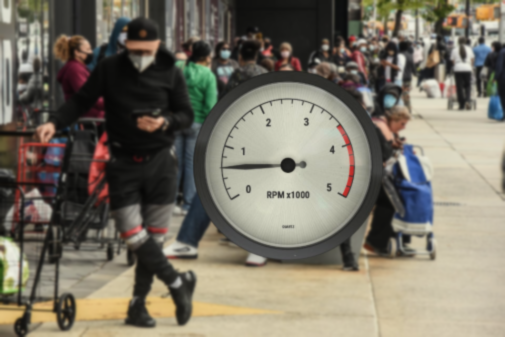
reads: value=600 unit=rpm
